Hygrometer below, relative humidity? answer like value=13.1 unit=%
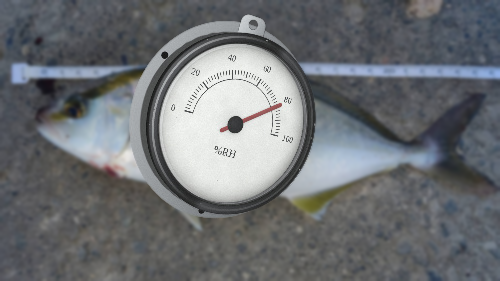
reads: value=80 unit=%
